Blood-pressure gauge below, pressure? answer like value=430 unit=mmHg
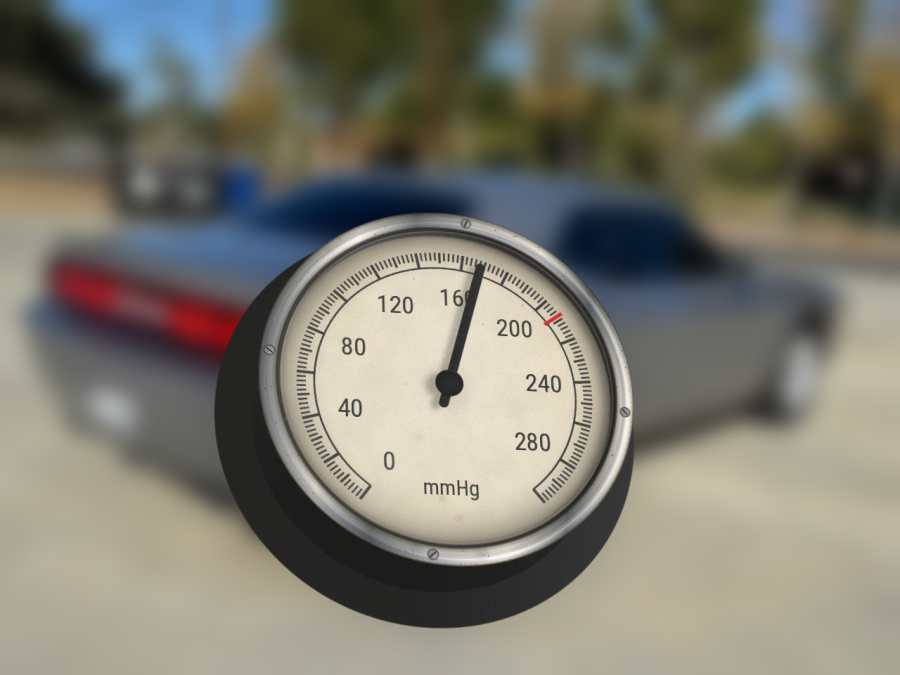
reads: value=168 unit=mmHg
